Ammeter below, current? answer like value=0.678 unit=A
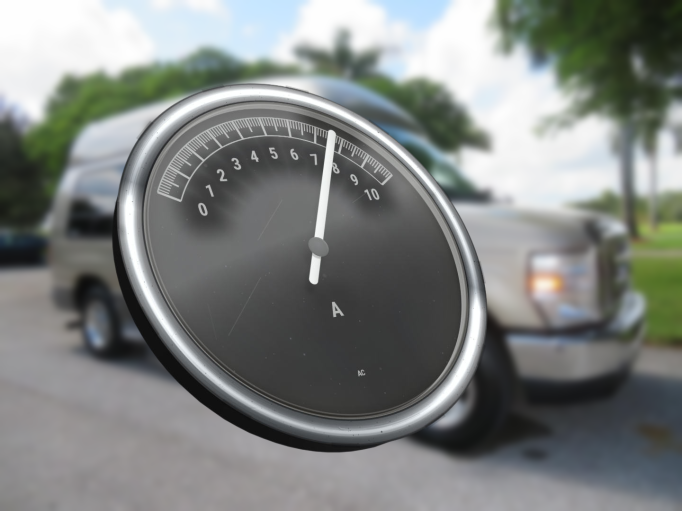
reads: value=7.5 unit=A
